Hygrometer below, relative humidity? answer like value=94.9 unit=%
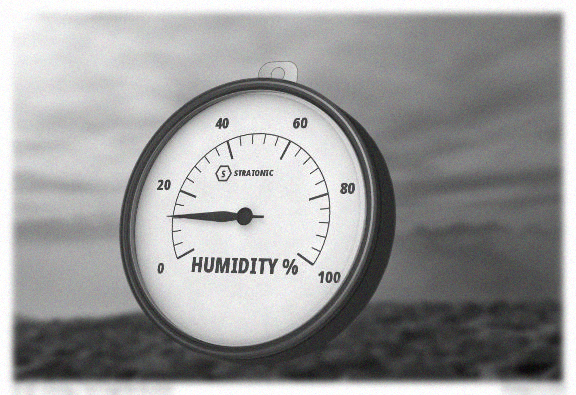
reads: value=12 unit=%
